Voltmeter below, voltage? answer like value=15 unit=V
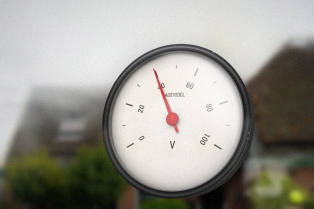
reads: value=40 unit=V
